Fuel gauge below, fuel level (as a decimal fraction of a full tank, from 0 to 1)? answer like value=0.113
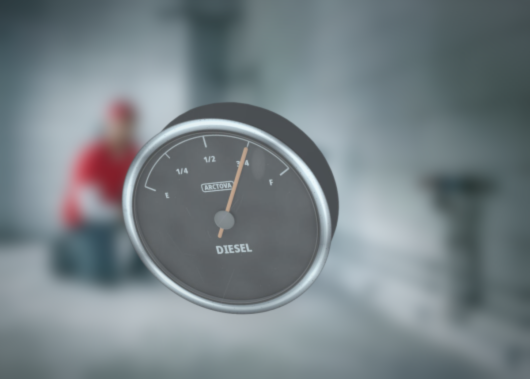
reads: value=0.75
